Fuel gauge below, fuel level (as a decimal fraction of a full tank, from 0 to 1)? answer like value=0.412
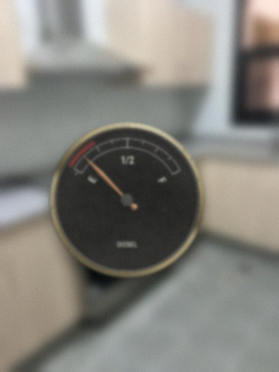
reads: value=0.125
